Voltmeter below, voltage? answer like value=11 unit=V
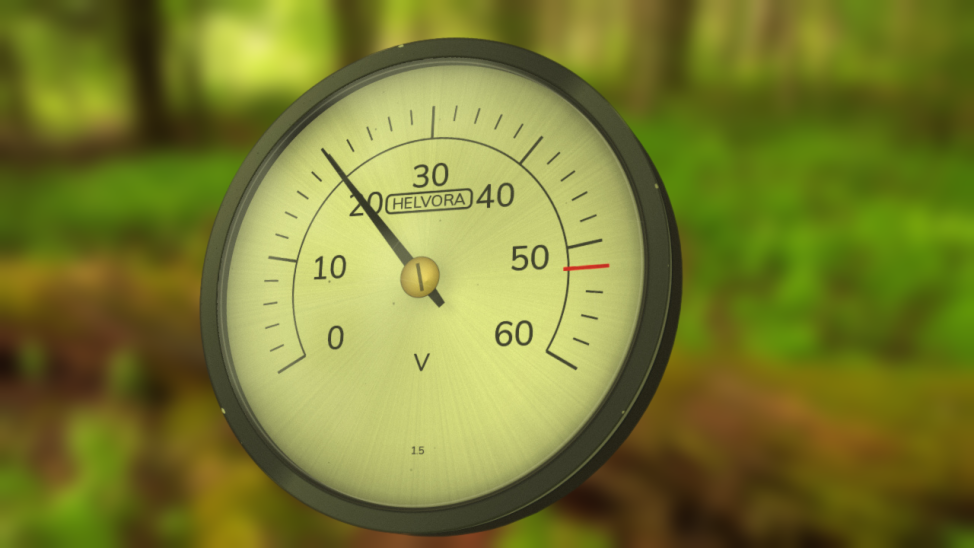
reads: value=20 unit=V
